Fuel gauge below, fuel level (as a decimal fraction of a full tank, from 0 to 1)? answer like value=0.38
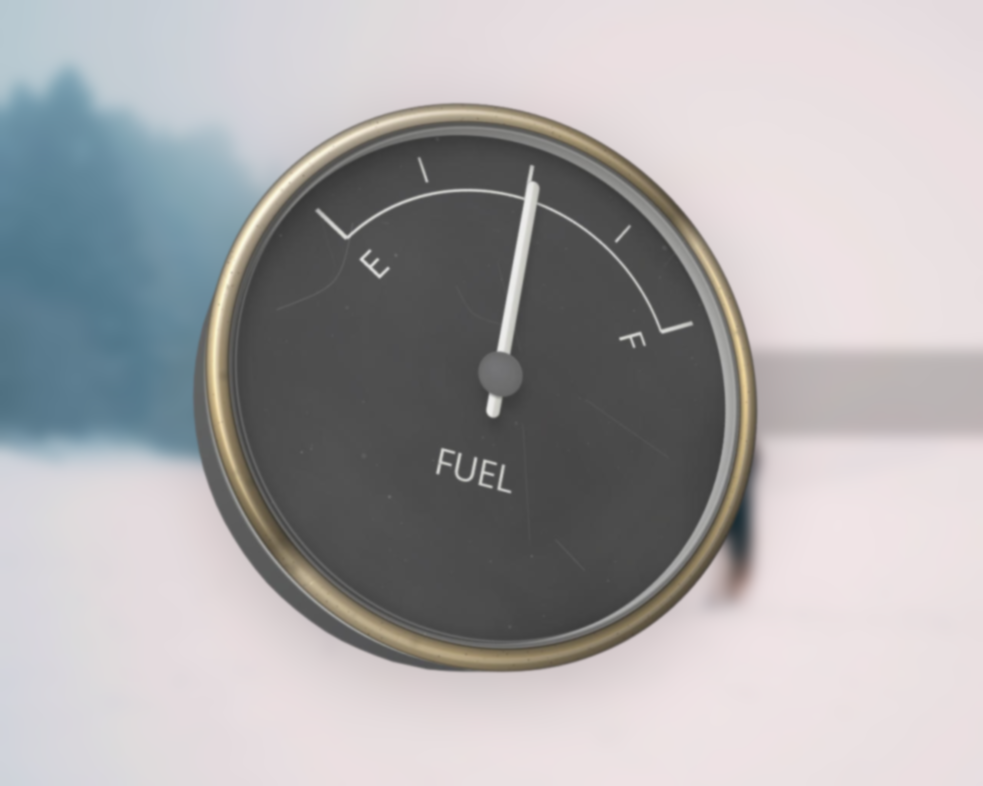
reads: value=0.5
